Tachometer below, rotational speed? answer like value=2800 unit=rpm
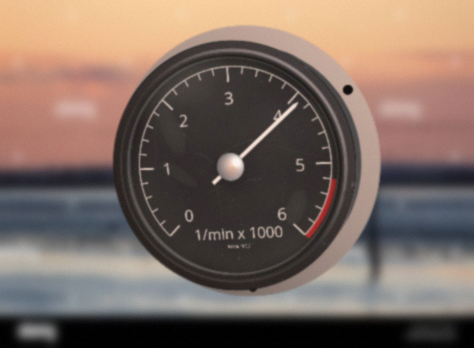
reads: value=4100 unit=rpm
